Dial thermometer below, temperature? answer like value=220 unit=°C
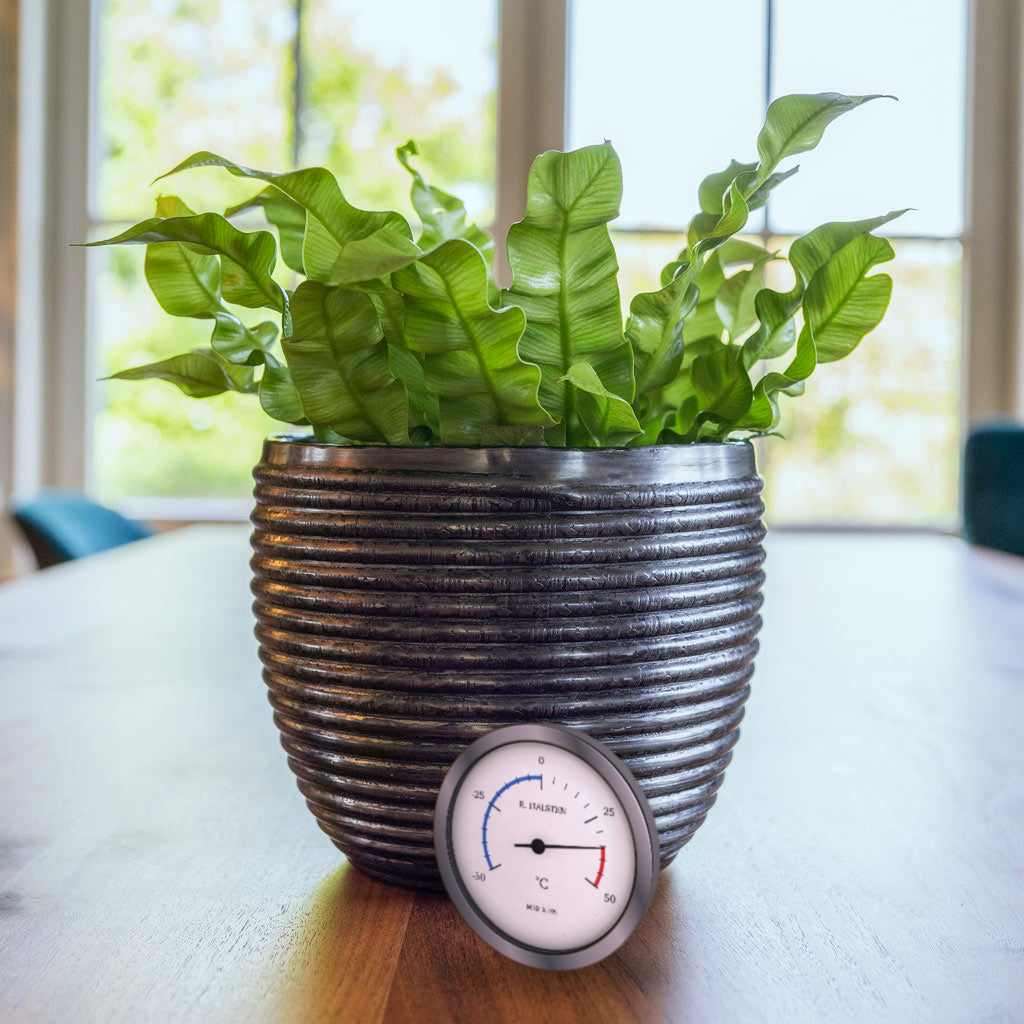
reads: value=35 unit=°C
